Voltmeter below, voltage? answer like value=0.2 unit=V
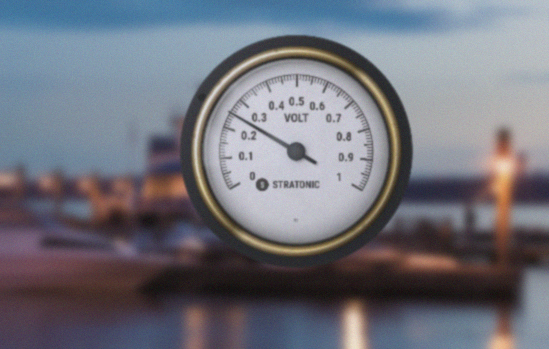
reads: value=0.25 unit=V
